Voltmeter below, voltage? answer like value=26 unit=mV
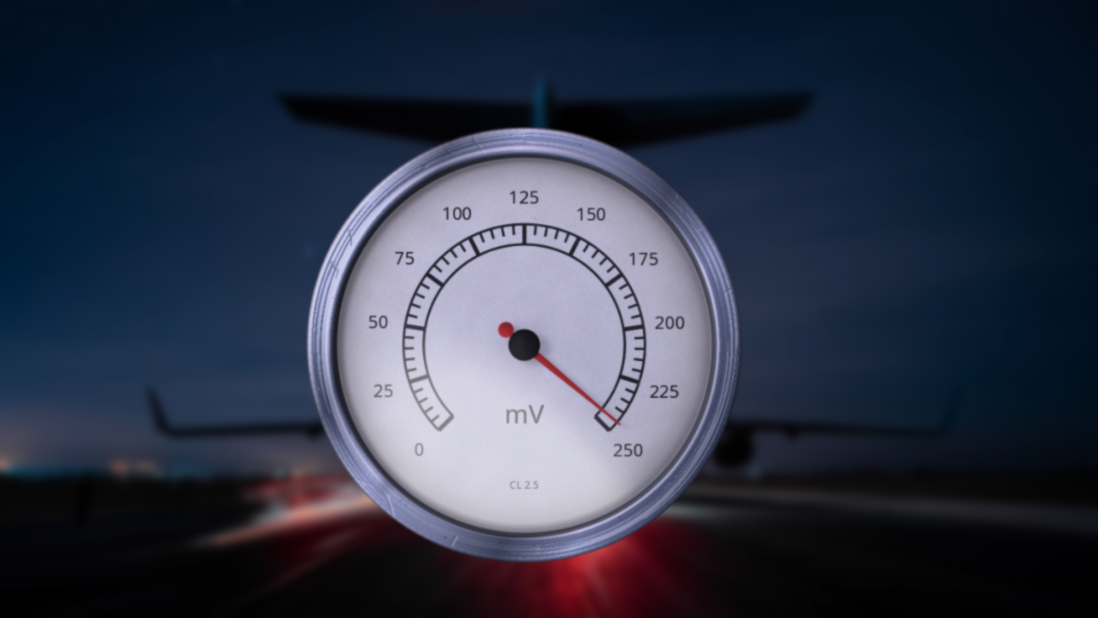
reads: value=245 unit=mV
